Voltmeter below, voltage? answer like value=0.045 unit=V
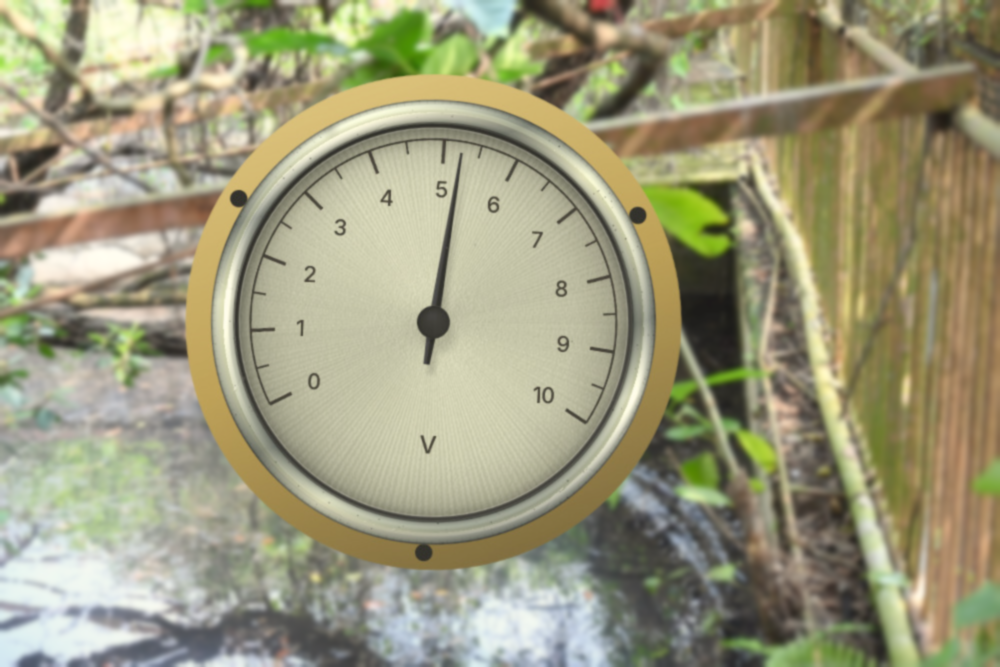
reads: value=5.25 unit=V
